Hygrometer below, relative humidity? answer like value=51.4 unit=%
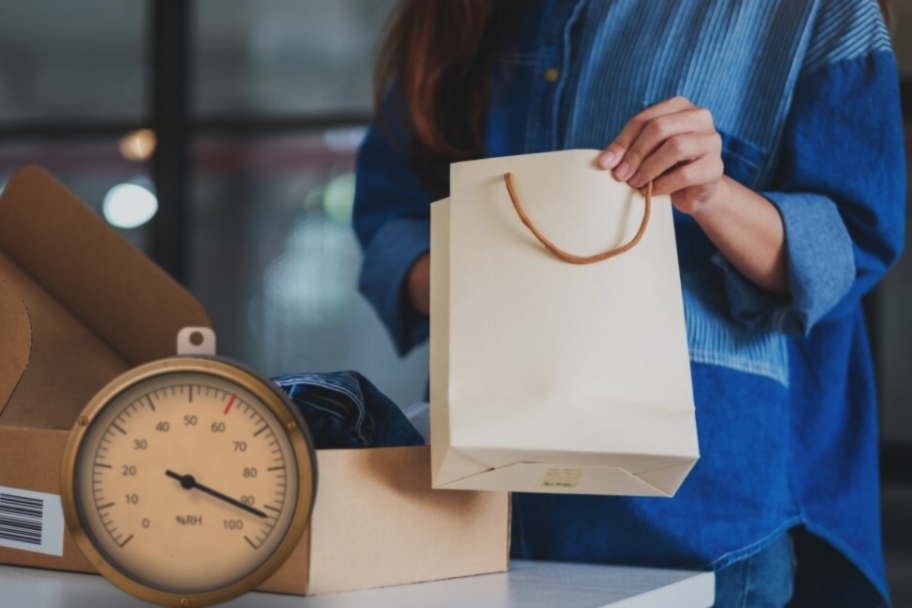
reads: value=92 unit=%
